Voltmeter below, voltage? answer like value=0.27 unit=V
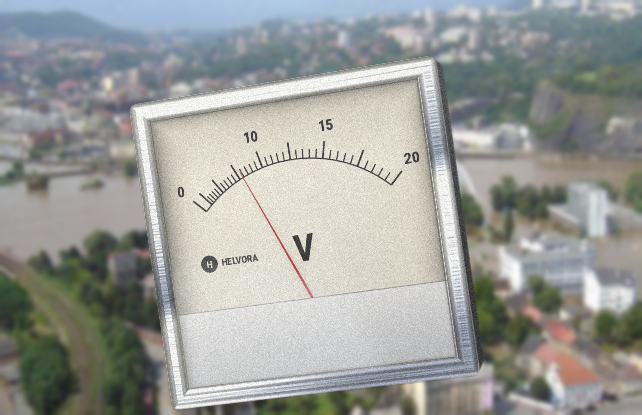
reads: value=8 unit=V
